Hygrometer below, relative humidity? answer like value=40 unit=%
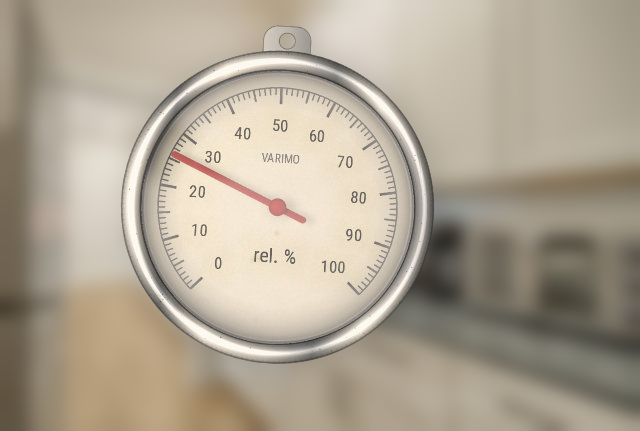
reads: value=26 unit=%
